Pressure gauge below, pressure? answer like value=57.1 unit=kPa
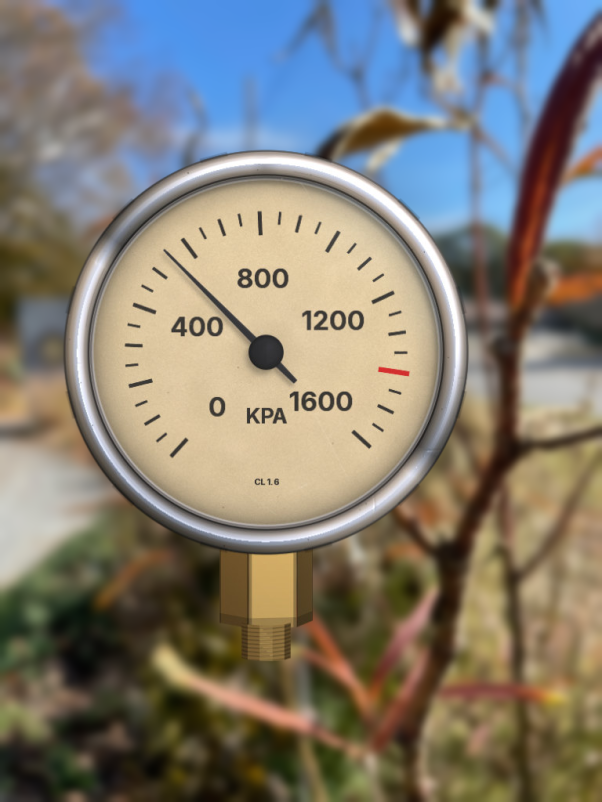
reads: value=550 unit=kPa
